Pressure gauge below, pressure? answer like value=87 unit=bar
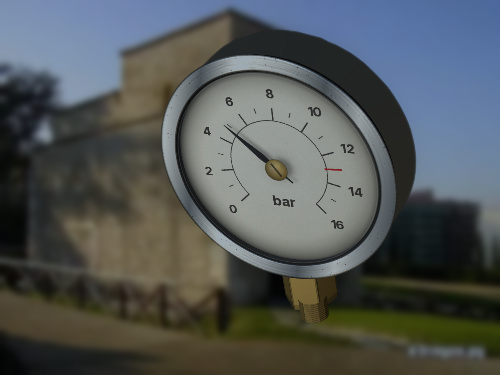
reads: value=5 unit=bar
